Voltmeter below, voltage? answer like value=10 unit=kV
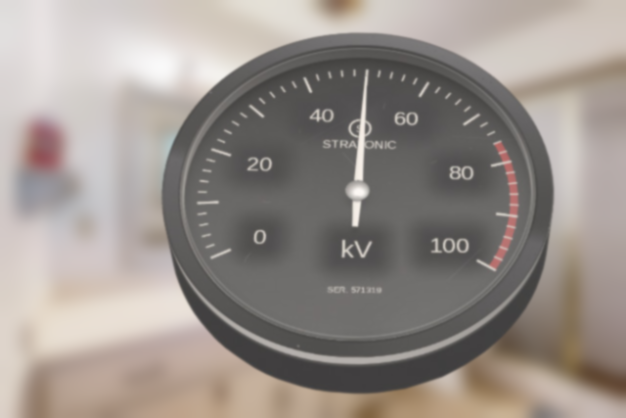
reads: value=50 unit=kV
